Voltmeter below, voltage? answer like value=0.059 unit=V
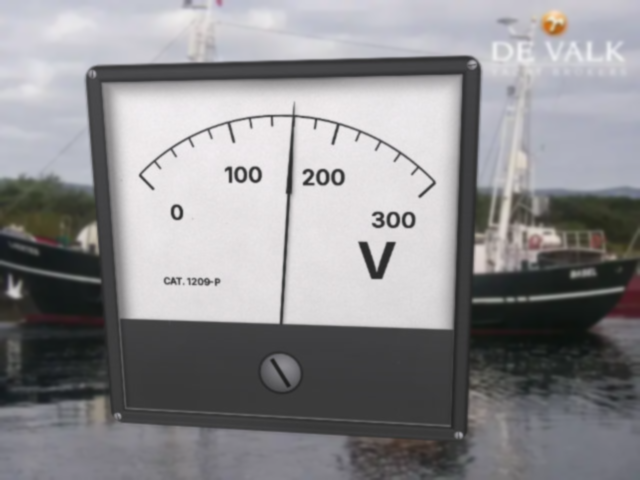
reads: value=160 unit=V
